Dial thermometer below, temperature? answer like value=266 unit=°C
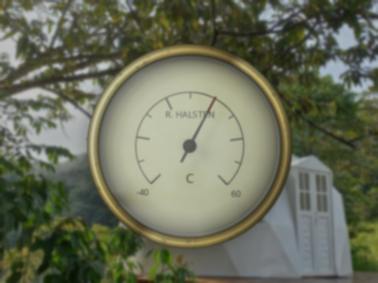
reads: value=20 unit=°C
